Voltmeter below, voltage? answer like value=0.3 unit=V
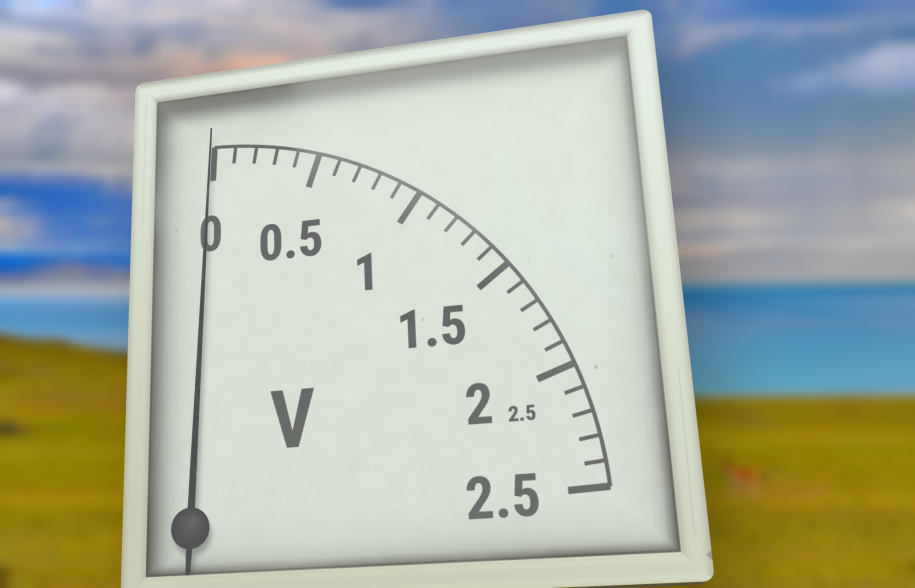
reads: value=0 unit=V
